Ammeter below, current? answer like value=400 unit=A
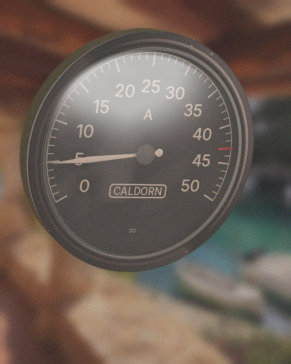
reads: value=5 unit=A
